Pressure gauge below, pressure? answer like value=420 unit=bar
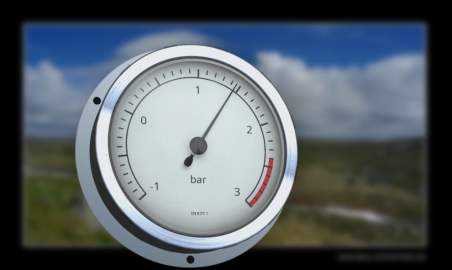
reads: value=1.45 unit=bar
